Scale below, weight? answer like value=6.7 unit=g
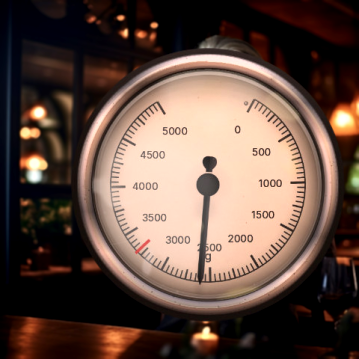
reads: value=2600 unit=g
